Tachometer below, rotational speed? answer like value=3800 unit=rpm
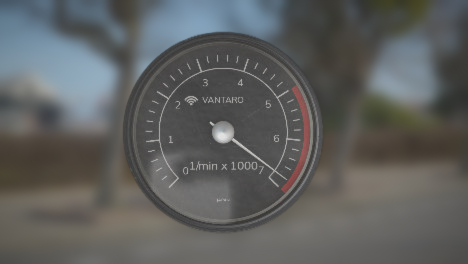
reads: value=6800 unit=rpm
